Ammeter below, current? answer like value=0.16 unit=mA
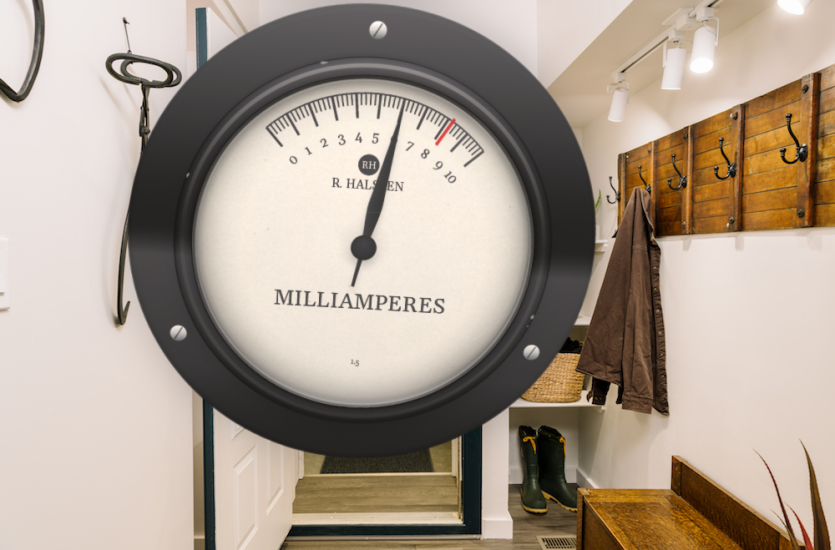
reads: value=6 unit=mA
